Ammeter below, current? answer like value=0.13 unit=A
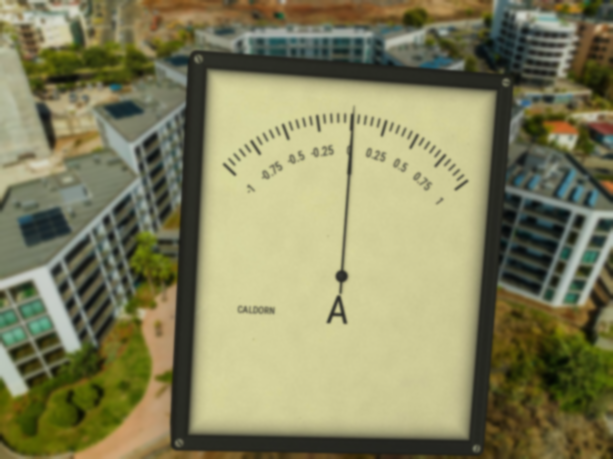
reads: value=0 unit=A
